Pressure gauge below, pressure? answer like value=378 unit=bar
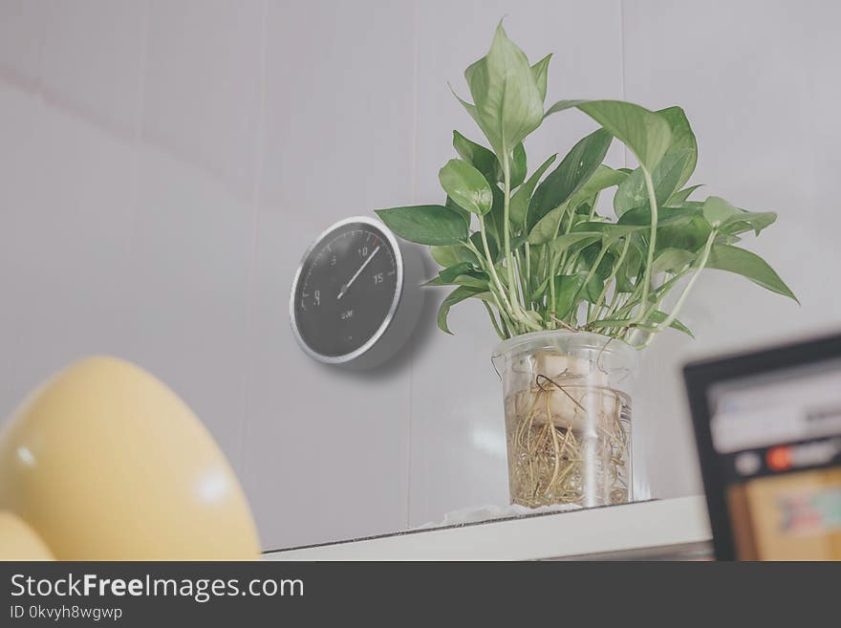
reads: value=12 unit=bar
